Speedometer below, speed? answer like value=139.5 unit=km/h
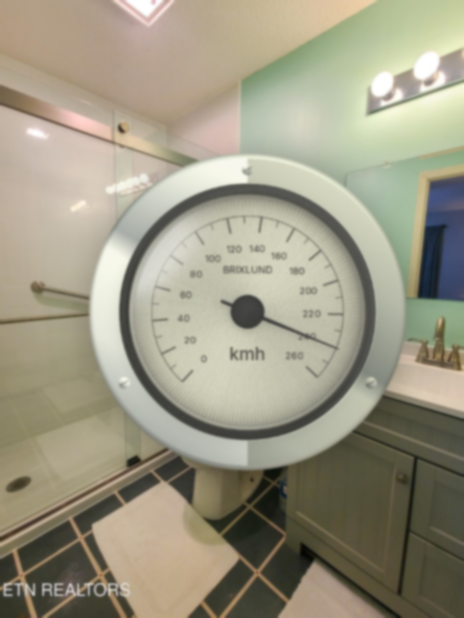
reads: value=240 unit=km/h
